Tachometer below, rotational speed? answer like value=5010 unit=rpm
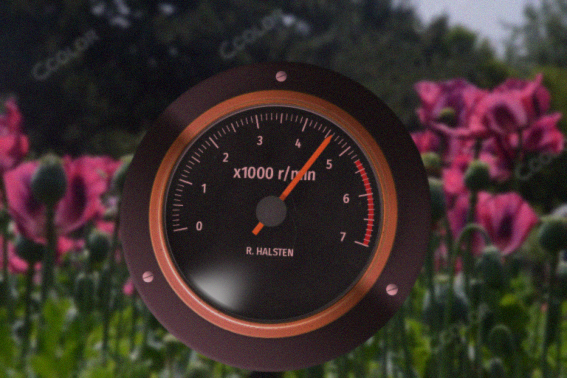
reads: value=4600 unit=rpm
